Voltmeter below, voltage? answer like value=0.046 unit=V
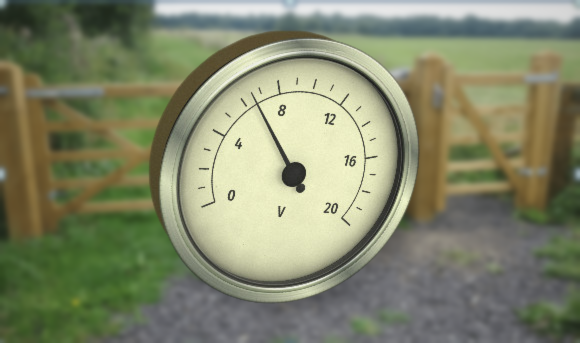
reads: value=6.5 unit=V
